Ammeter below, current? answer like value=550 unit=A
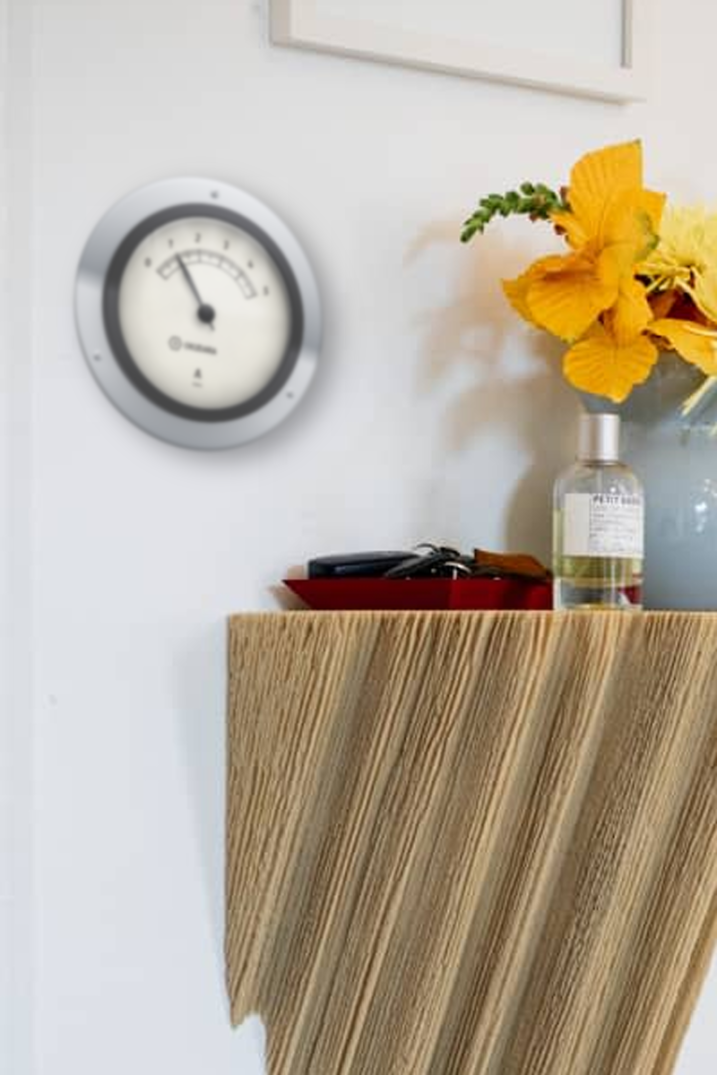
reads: value=1 unit=A
